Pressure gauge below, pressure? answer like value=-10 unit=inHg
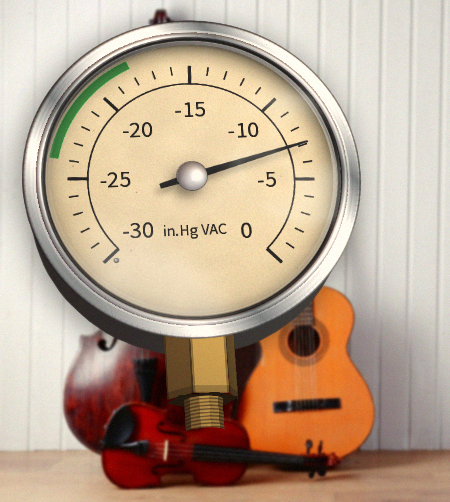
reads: value=-7 unit=inHg
